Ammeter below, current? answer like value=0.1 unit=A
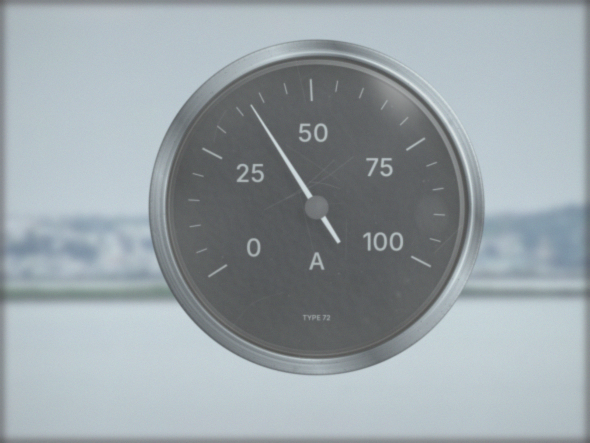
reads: value=37.5 unit=A
